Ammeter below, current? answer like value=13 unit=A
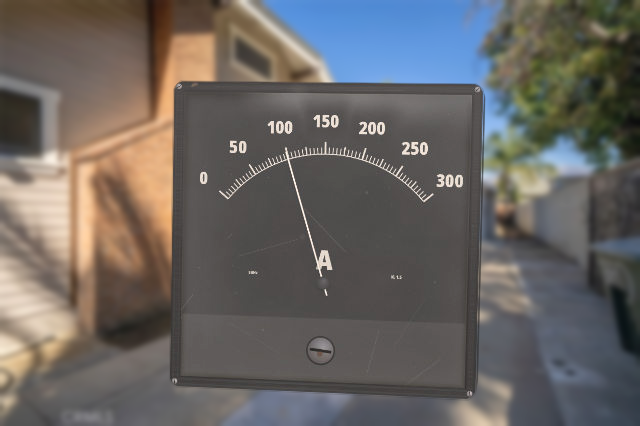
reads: value=100 unit=A
